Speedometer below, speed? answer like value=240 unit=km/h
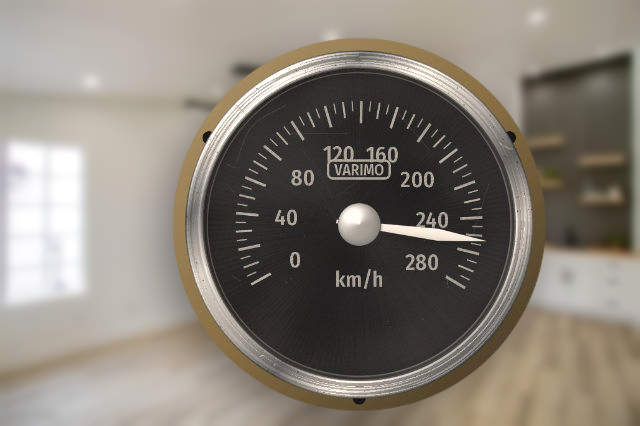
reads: value=252.5 unit=km/h
